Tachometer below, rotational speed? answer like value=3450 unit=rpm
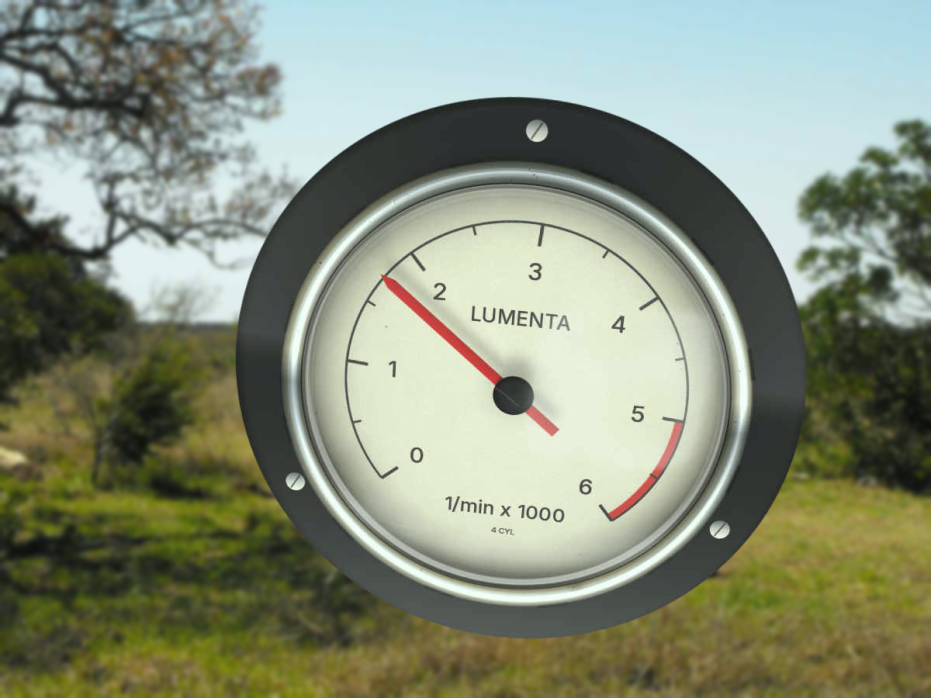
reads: value=1750 unit=rpm
